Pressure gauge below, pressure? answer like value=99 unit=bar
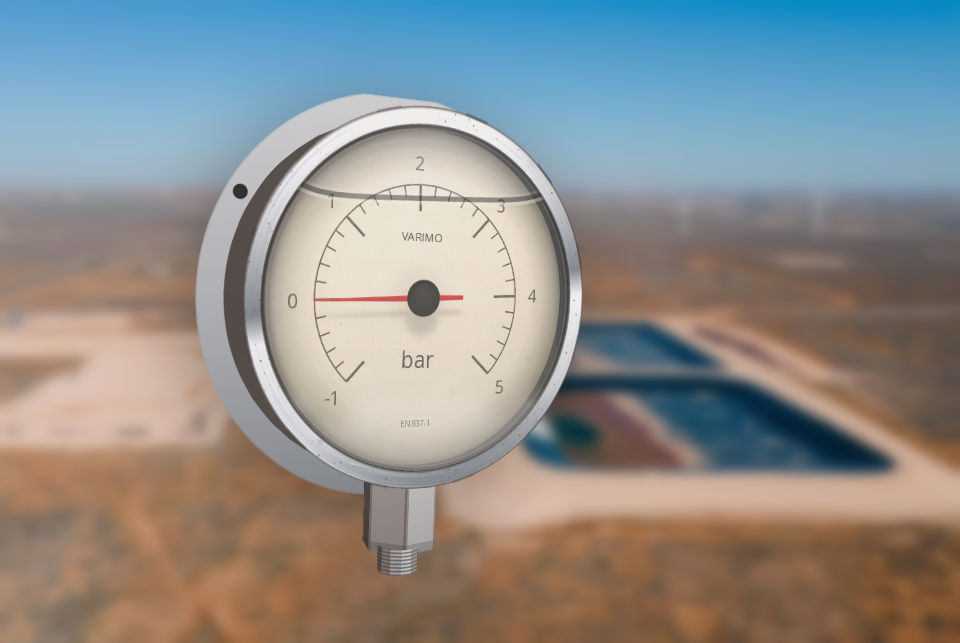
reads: value=0 unit=bar
